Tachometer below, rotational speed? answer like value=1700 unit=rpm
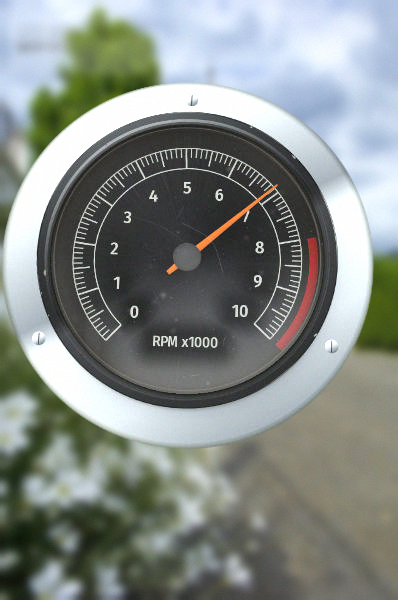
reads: value=6900 unit=rpm
